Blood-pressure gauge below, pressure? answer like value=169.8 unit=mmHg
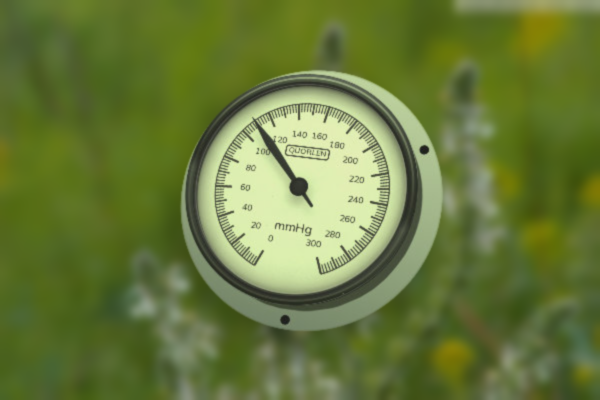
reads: value=110 unit=mmHg
